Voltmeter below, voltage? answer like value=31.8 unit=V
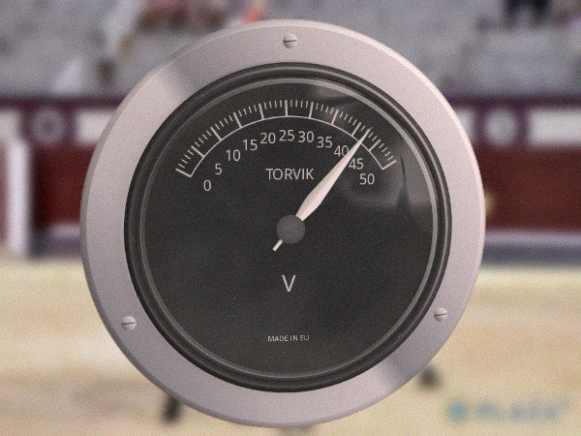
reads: value=42 unit=V
